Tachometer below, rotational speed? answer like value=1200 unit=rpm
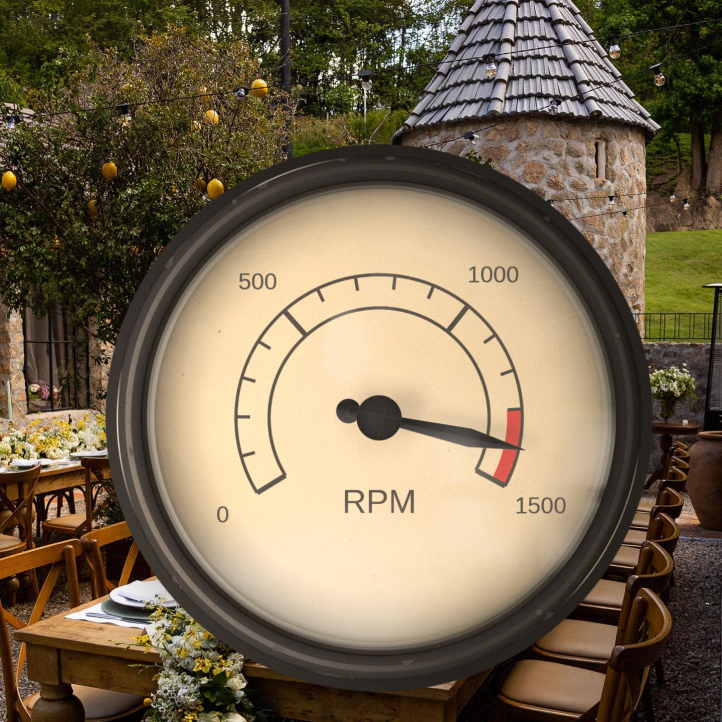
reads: value=1400 unit=rpm
